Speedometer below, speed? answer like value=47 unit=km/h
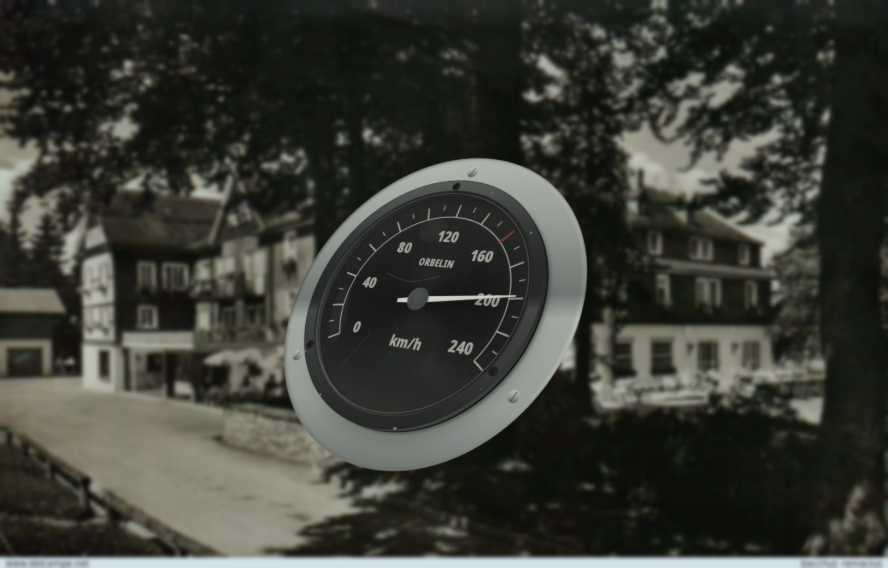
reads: value=200 unit=km/h
